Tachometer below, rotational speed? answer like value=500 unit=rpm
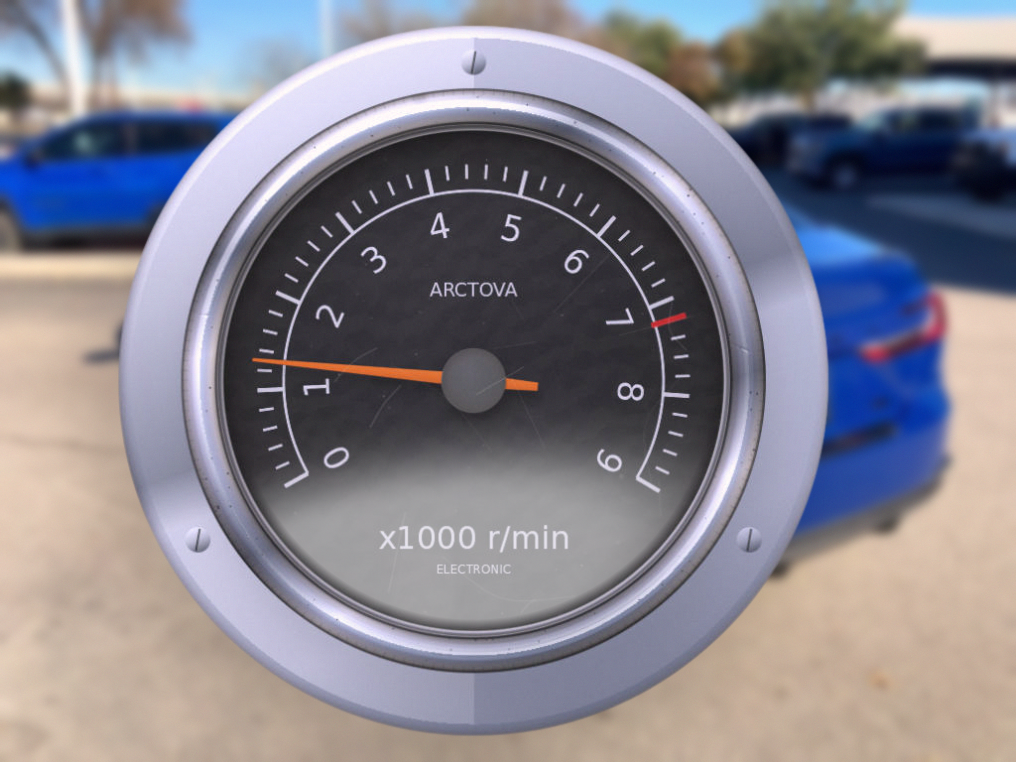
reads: value=1300 unit=rpm
